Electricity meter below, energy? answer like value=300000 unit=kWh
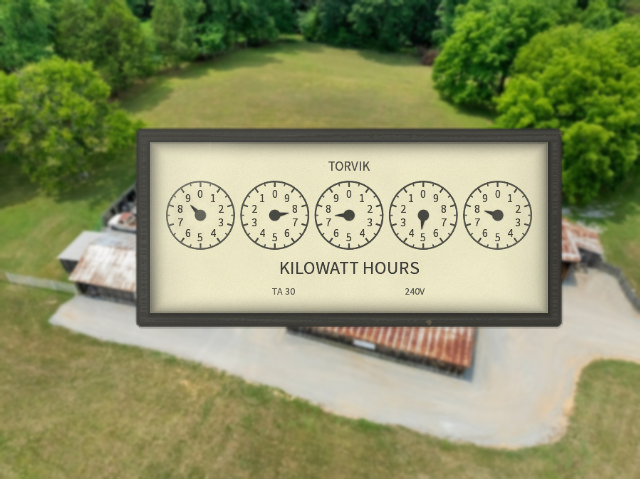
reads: value=87748 unit=kWh
